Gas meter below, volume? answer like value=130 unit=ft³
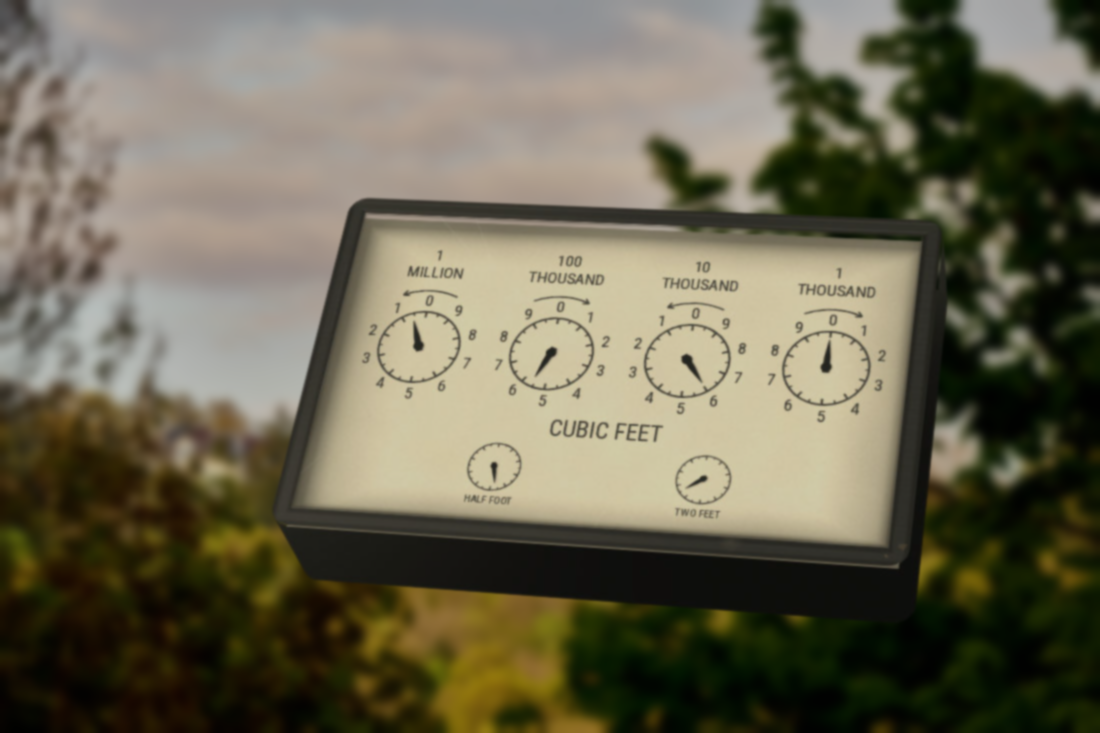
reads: value=56000 unit=ft³
